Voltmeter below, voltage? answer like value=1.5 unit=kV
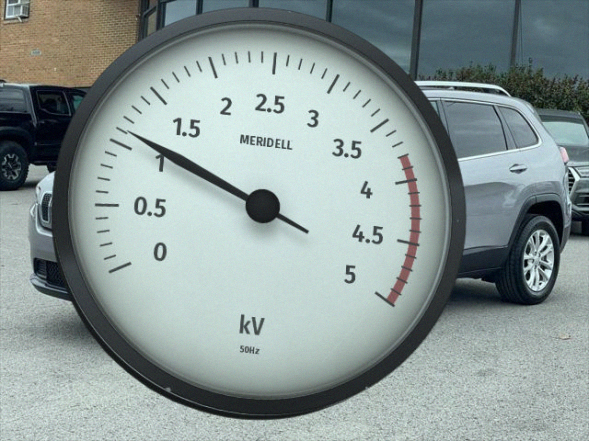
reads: value=1.1 unit=kV
